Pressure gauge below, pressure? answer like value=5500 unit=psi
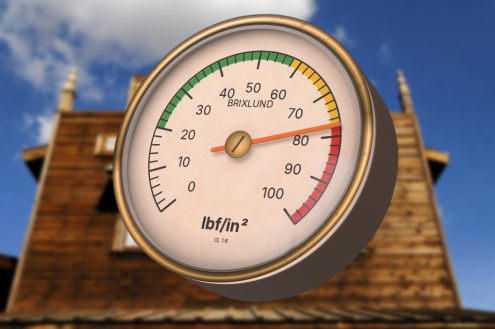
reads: value=78 unit=psi
